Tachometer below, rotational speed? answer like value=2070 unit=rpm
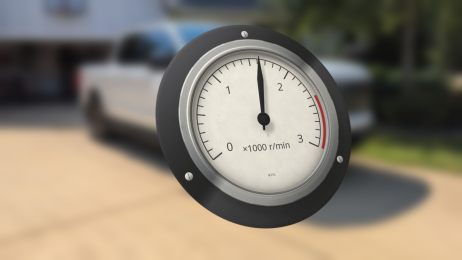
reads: value=1600 unit=rpm
